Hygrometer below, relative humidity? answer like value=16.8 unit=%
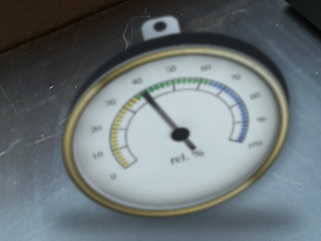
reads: value=40 unit=%
